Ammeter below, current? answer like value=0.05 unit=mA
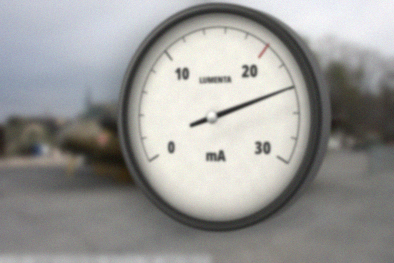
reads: value=24 unit=mA
